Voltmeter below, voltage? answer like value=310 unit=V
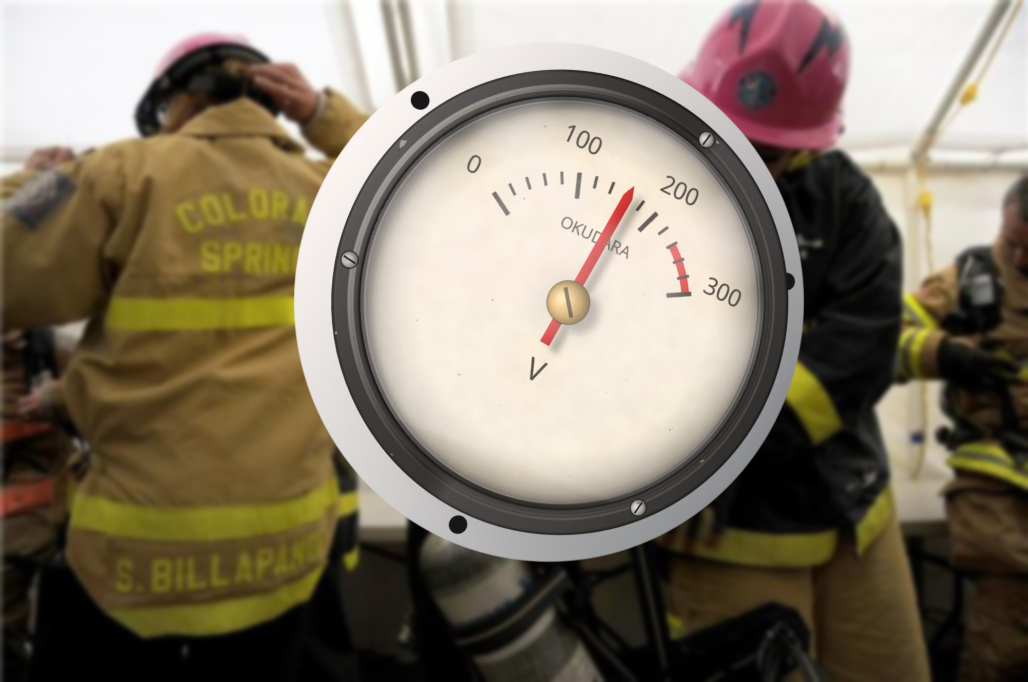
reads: value=160 unit=V
